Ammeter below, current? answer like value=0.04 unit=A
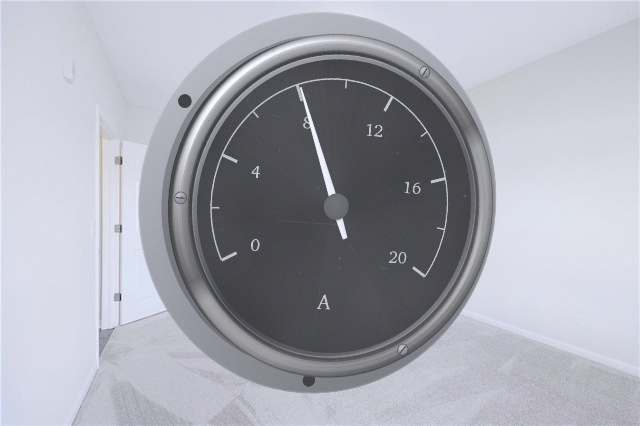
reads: value=8 unit=A
